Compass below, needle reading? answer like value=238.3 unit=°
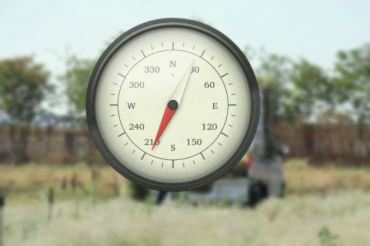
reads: value=205 unit=°
